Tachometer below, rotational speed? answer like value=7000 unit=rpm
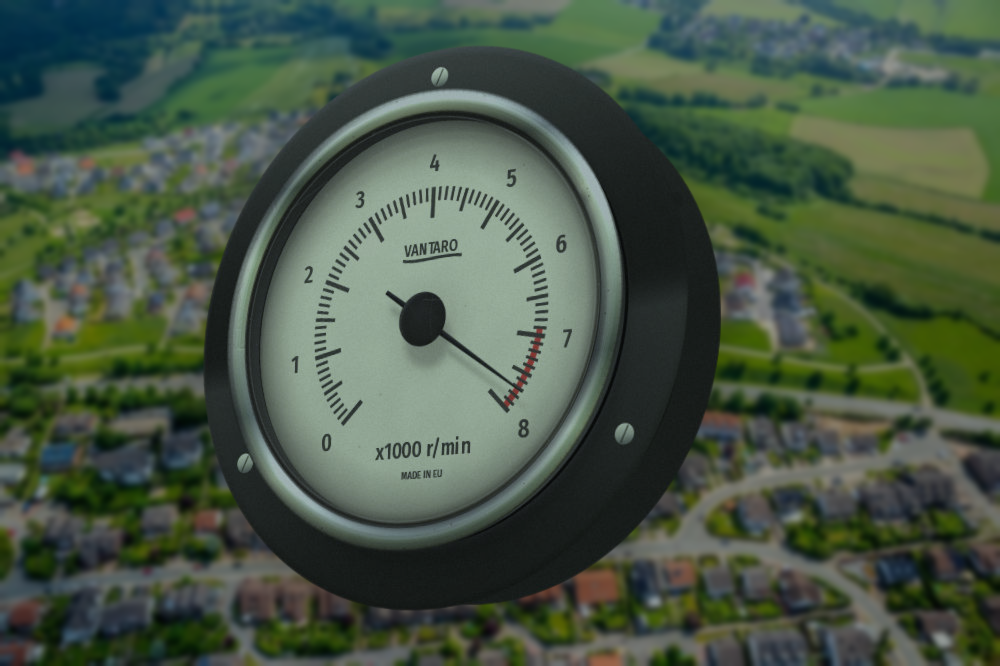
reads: value=7700 unit=rpm
